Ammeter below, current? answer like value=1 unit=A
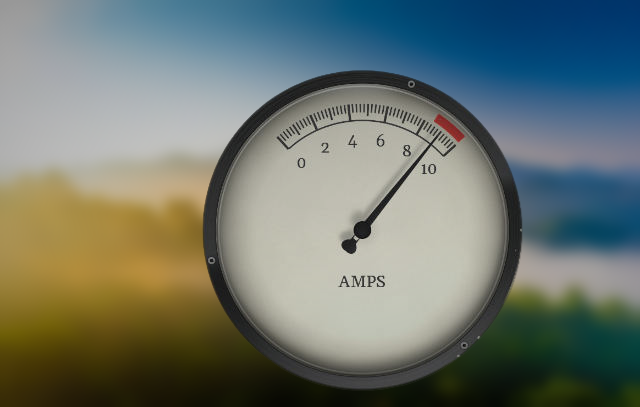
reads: value=9 unit=A
